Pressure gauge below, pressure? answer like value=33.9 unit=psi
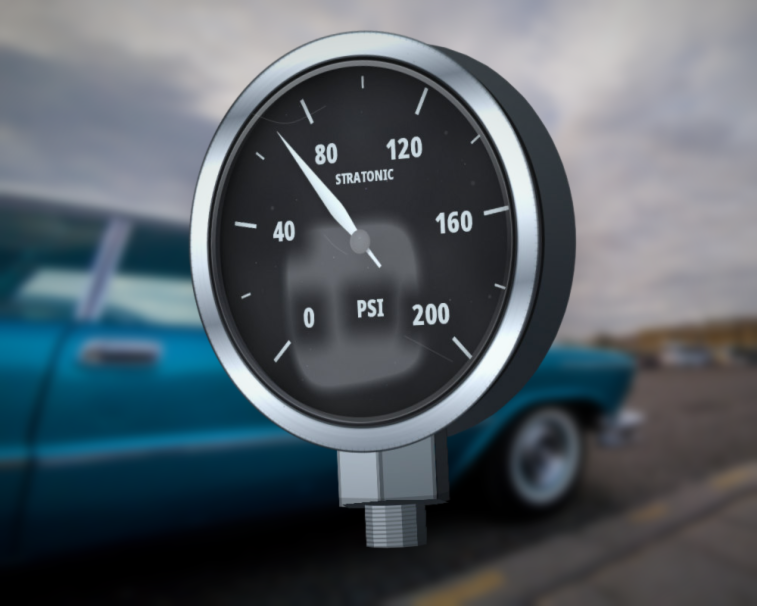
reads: value=70 unit=psi
